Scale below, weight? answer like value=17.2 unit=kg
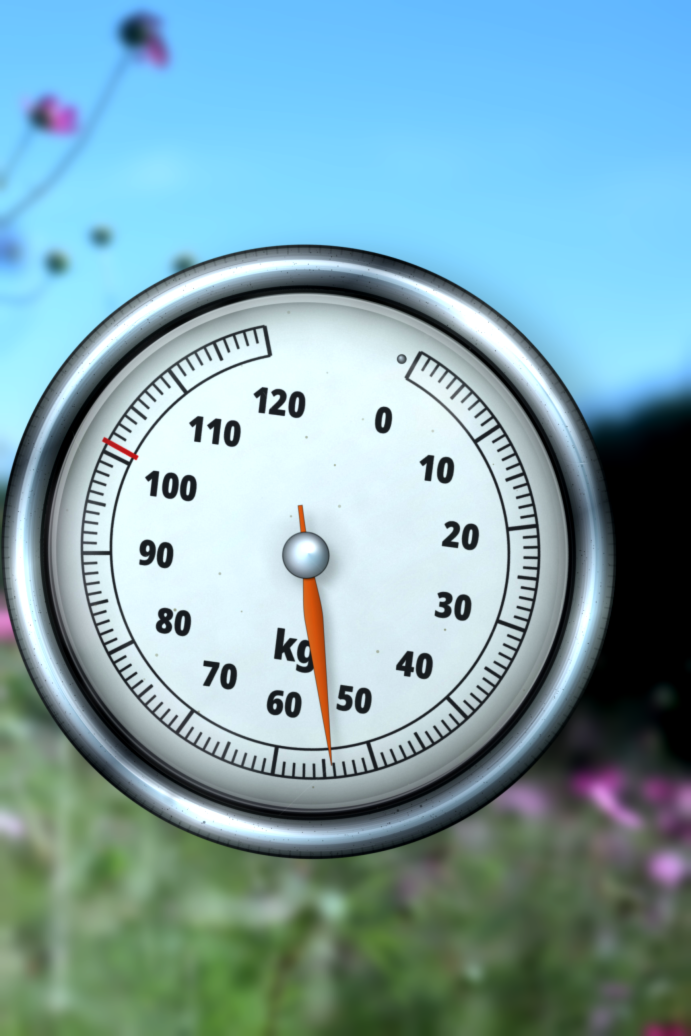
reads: value=54 unit=kg
